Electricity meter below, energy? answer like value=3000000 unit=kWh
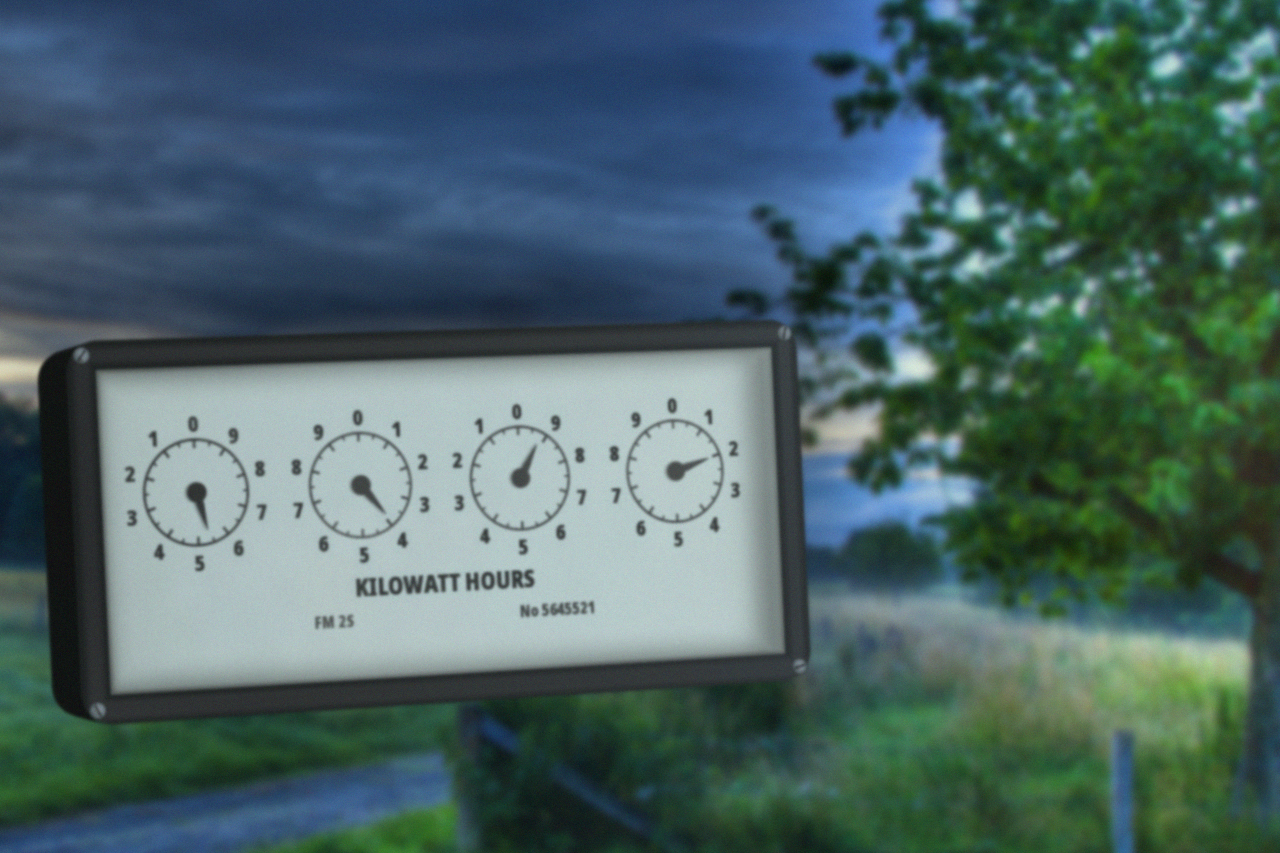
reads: value=5392 unit=kWh
